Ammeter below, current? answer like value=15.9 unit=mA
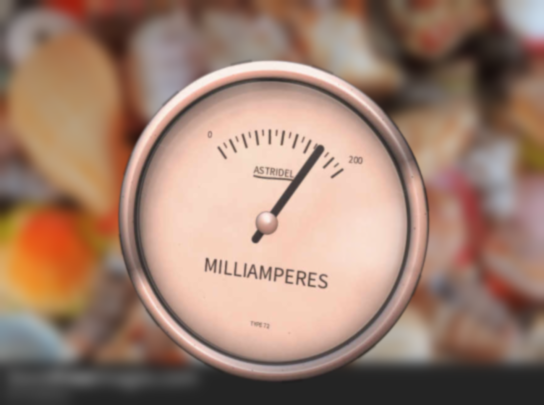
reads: value=160 unit=mA
